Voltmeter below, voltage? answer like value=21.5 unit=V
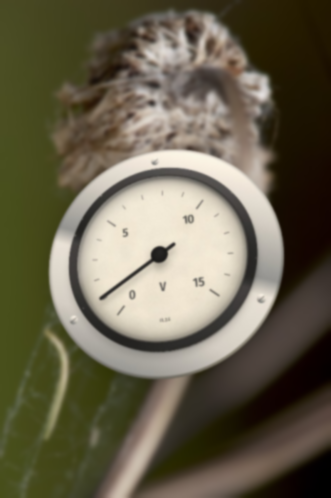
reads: value=1 unit=V
